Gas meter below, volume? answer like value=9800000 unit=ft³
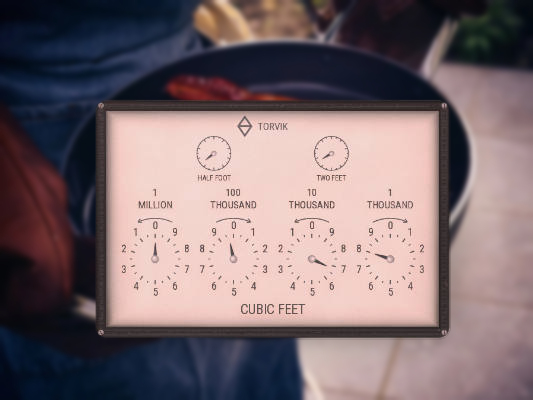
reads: value=996800 unit=ft³
